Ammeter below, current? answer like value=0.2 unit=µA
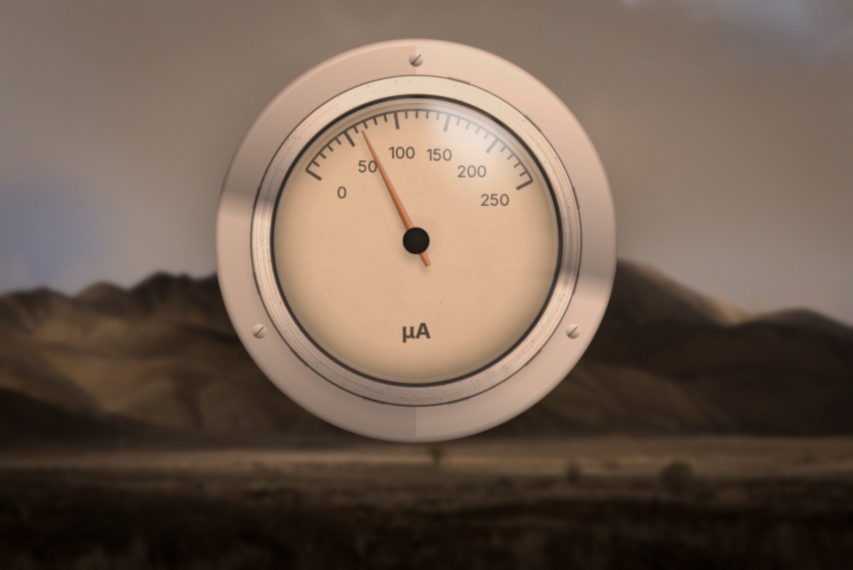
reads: value=65 unit=µA
